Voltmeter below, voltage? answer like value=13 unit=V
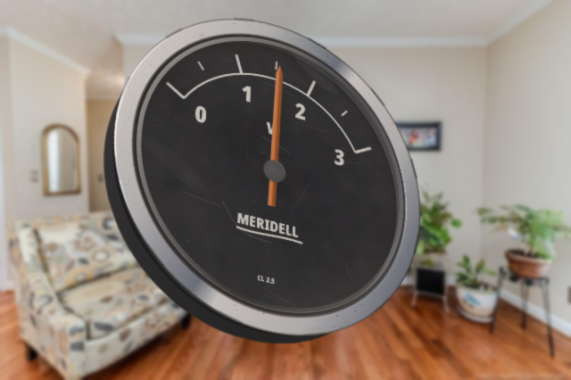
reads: value=1.5 unit=V
